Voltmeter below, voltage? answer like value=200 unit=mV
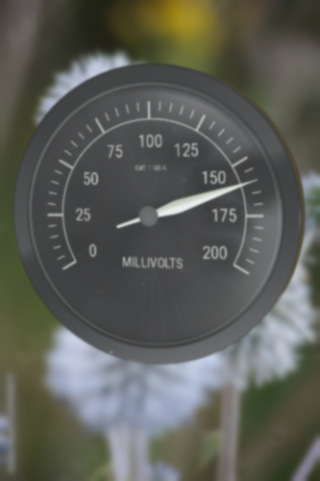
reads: value=160 unit=mV
